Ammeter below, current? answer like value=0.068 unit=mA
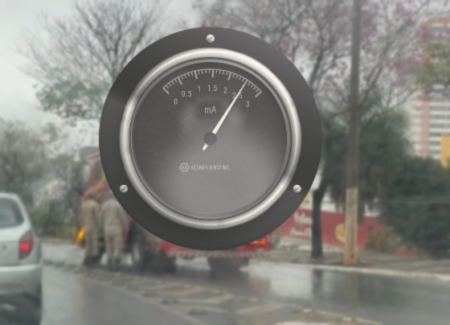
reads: value=2.5 unit=mA
